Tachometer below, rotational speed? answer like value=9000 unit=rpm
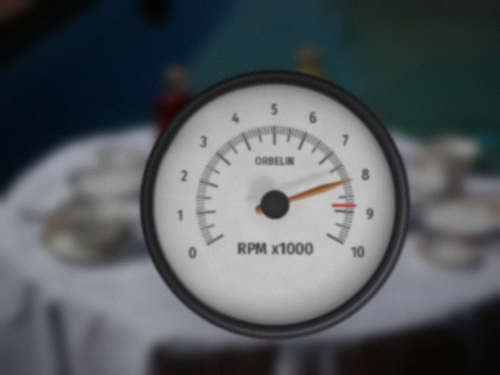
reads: value=8000 unit=rpm
